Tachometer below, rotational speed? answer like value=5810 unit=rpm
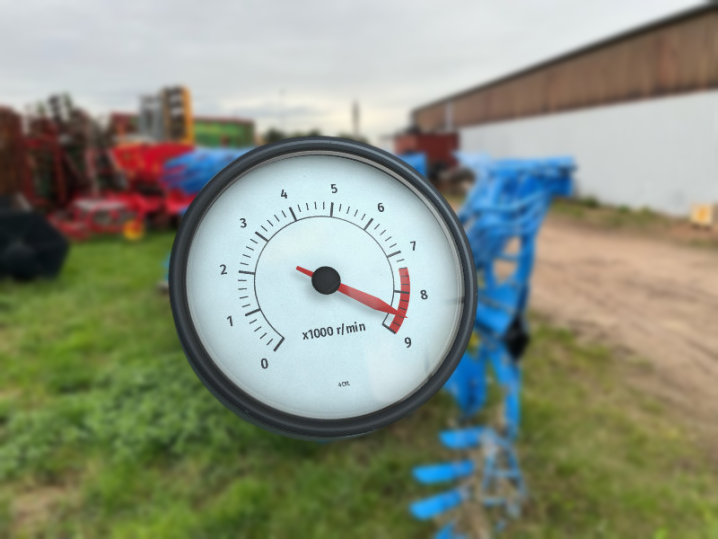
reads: value=8600 unit=rpm
